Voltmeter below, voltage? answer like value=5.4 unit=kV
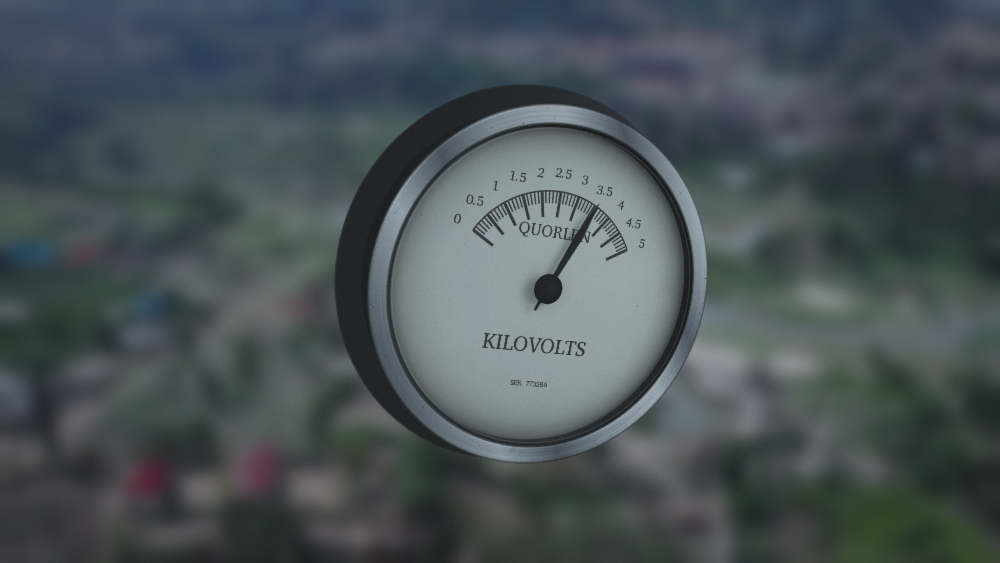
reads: value=3.5 unit=kV
